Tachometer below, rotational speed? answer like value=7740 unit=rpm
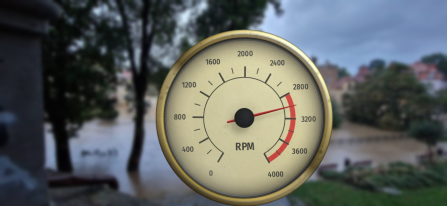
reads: value=3000 unit=rpm
